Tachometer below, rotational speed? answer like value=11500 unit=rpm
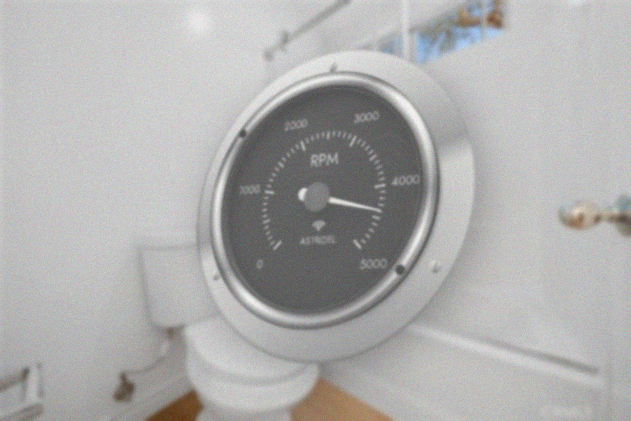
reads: value=4400 unit=rpm
